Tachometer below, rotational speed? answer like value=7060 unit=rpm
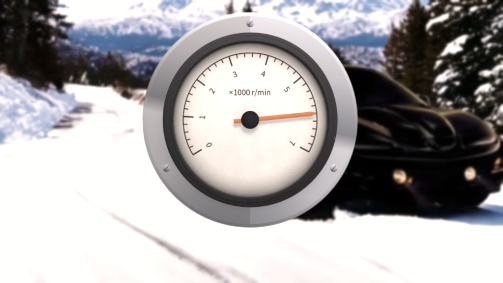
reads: value=6000 unit=rpm
